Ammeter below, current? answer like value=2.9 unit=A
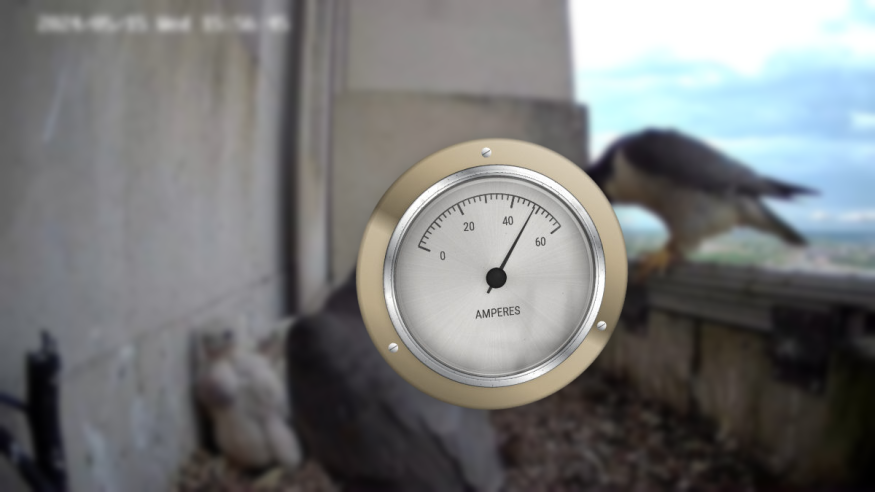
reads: value=48 unit=A
